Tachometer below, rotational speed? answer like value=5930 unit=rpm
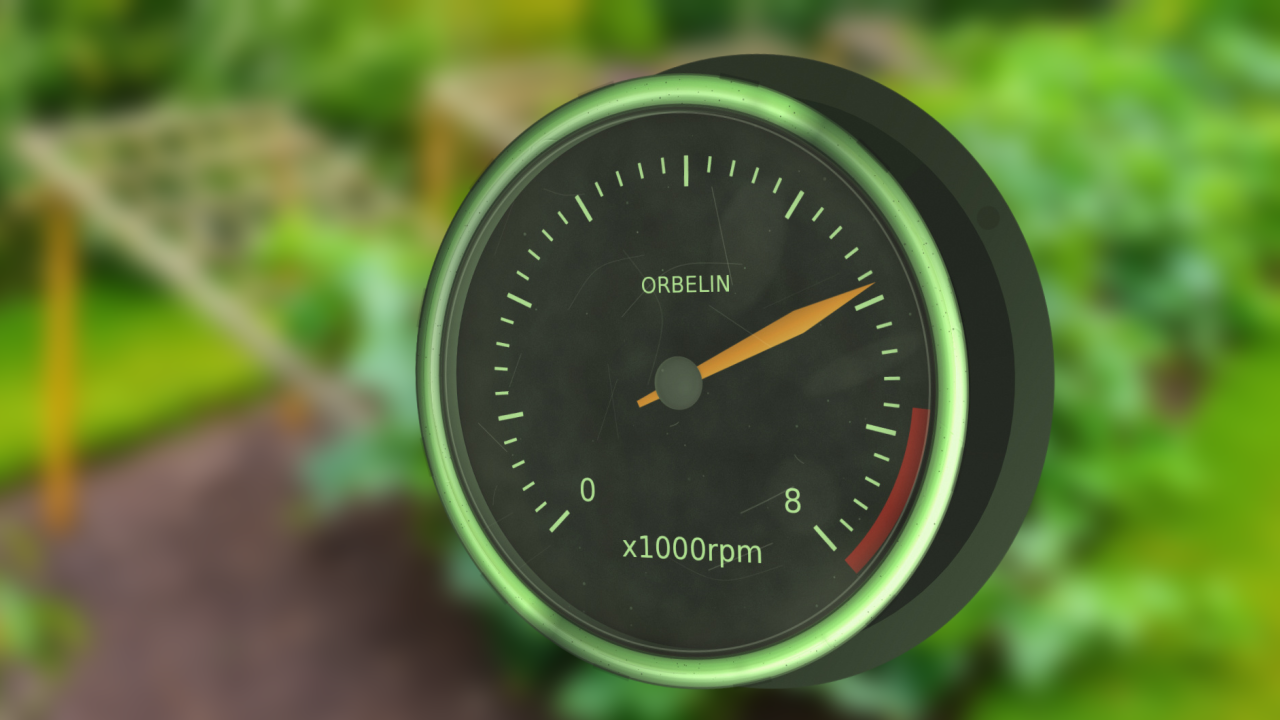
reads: value=5900 unit=rpm
